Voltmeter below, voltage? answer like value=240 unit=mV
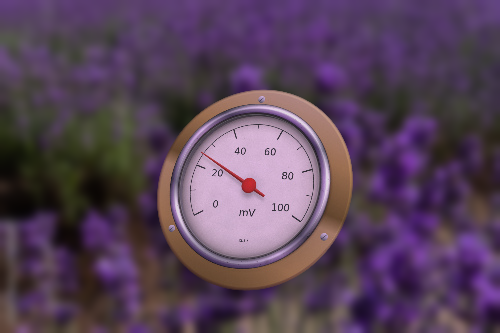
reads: value=25 unit=mV
